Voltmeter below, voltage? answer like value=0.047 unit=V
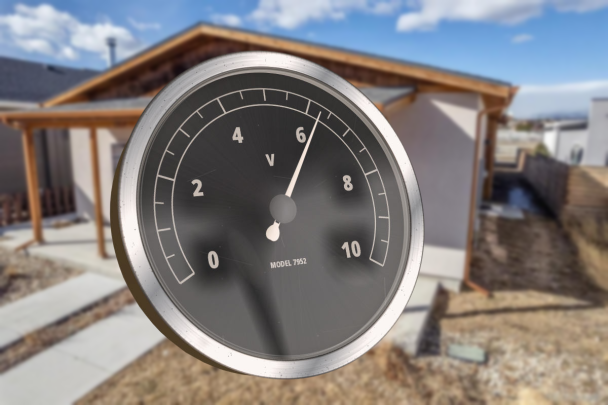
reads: value=6.25 unit=V
